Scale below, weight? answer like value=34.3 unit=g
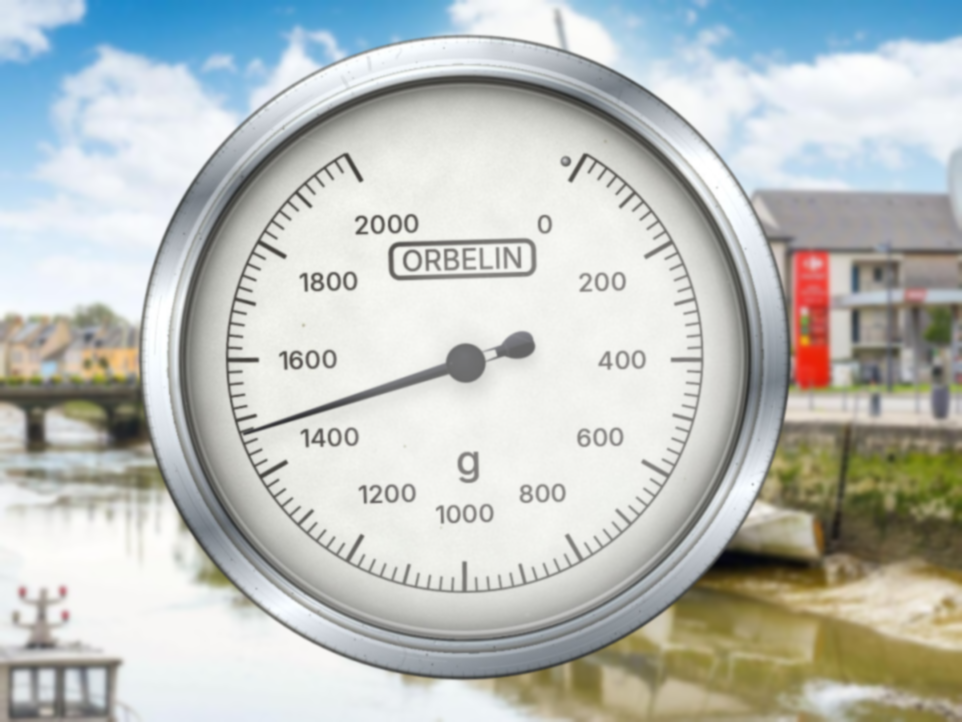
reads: value=1480 unit=g
